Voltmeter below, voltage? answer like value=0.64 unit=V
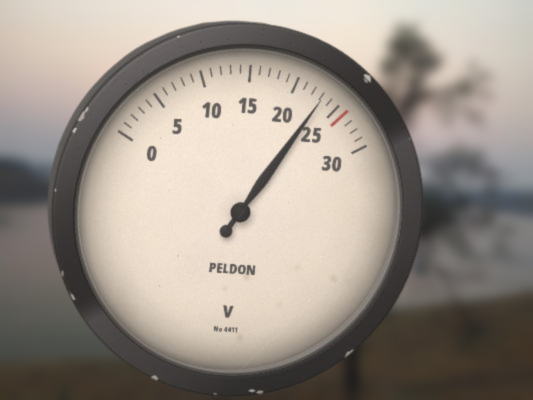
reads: value=23 unit=V
